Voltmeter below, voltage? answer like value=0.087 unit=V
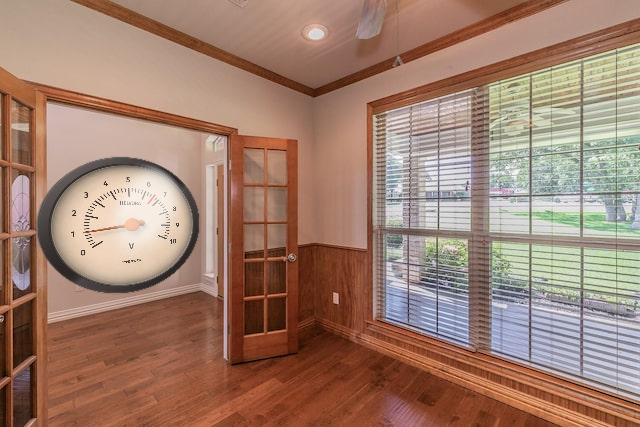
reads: value=1 unit=V
